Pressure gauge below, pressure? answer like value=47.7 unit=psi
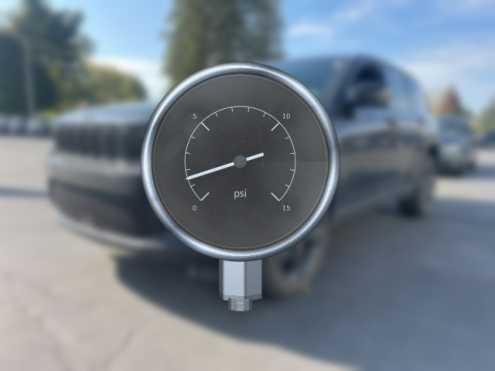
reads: value=1.5 unit=psi
